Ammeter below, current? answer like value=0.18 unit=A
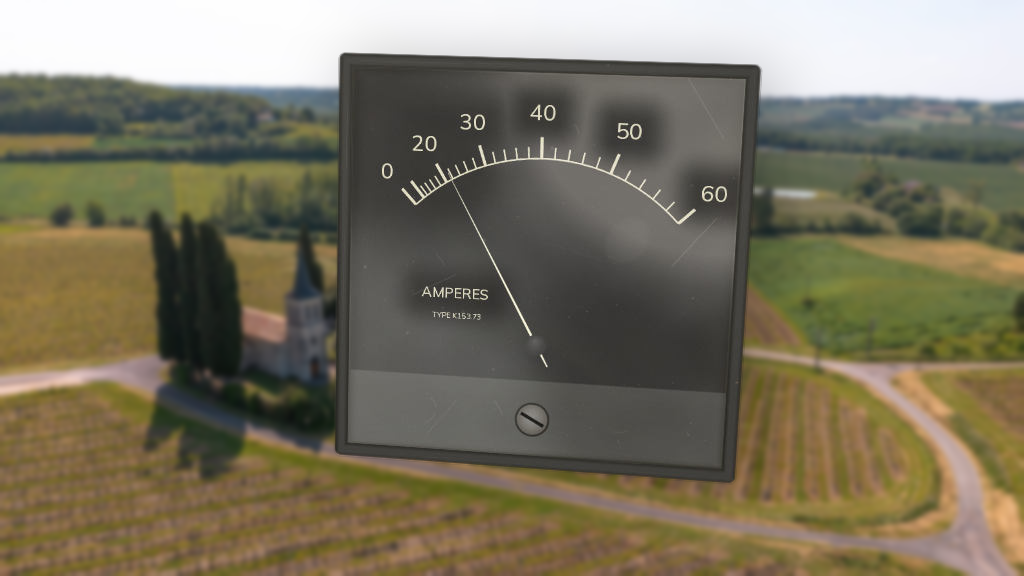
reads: value=22 unit=A
